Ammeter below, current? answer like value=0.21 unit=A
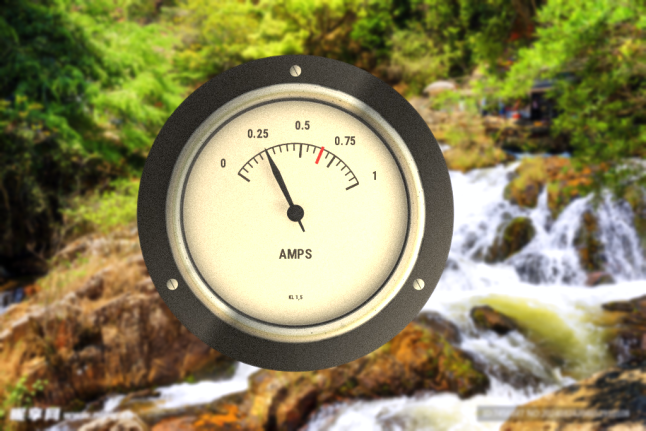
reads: value=0.25 unit=A
